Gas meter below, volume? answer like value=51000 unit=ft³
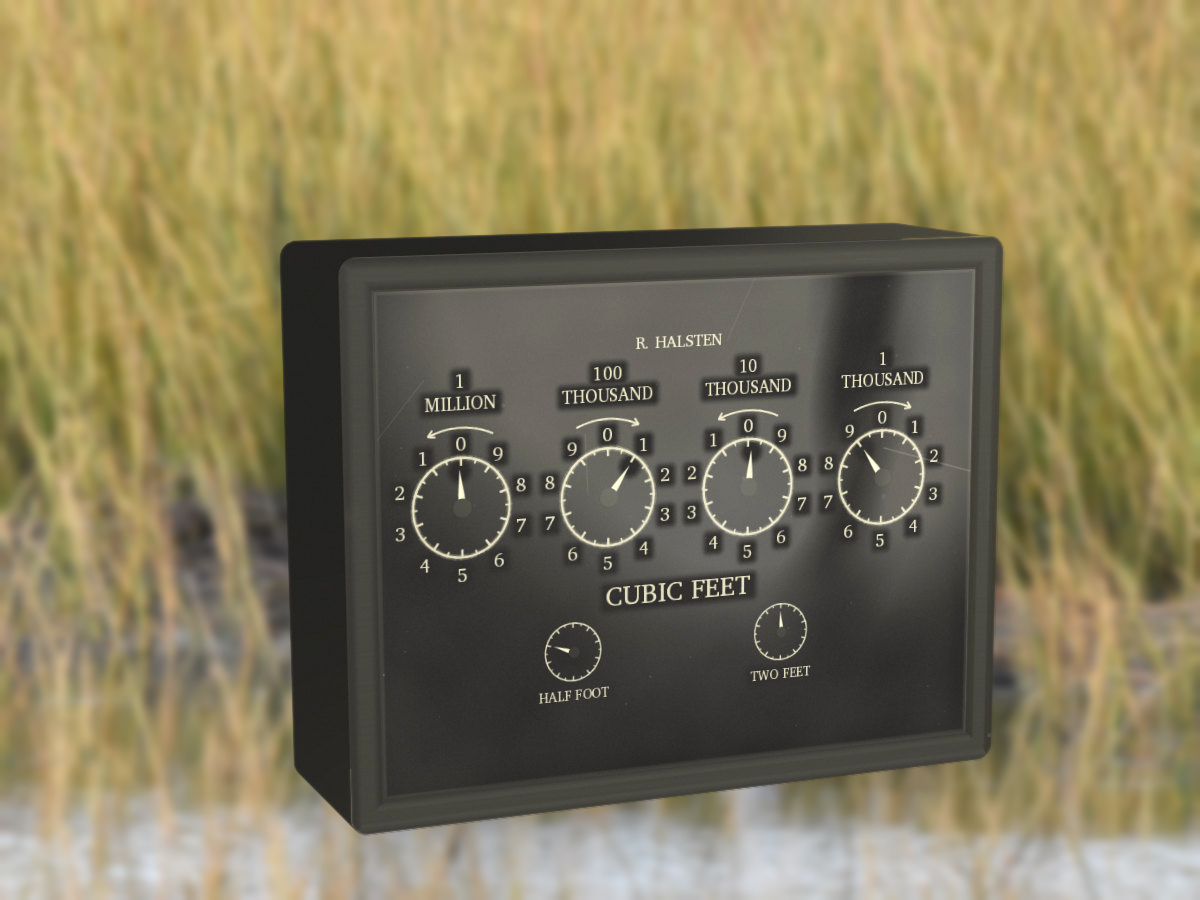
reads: value=9900 unit=ft³
